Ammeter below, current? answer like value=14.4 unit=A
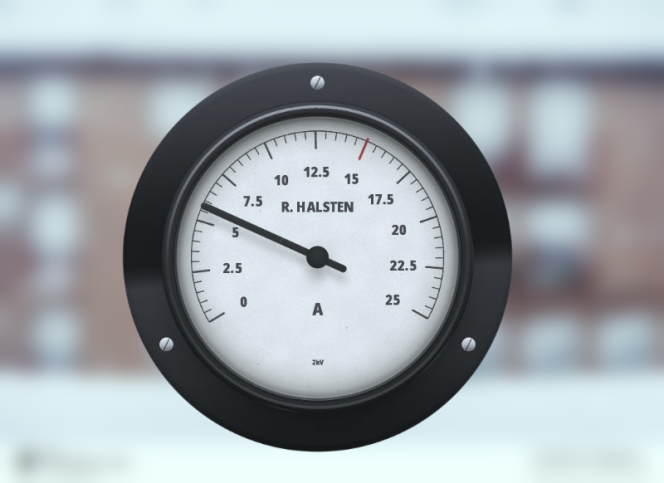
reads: value=5.75 unit=A
